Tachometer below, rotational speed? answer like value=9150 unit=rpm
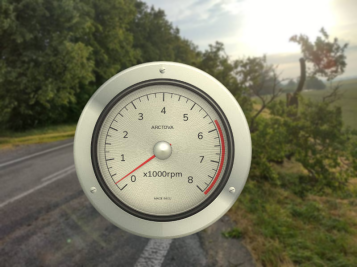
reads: value=250 unit=rpm
